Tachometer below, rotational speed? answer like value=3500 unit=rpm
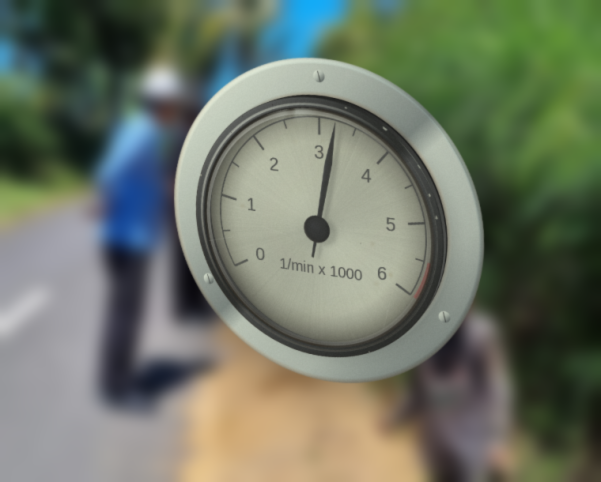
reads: value=3250 unit=rpm
